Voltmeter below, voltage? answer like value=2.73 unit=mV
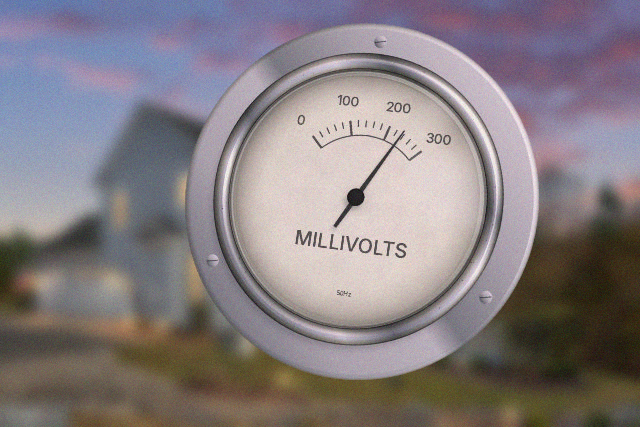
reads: value=240 unit=mV
